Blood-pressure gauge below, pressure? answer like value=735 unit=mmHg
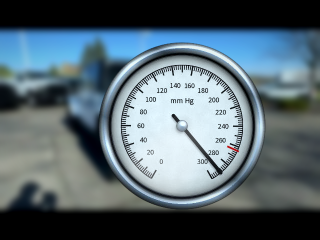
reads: value=290 unit=mmHg
